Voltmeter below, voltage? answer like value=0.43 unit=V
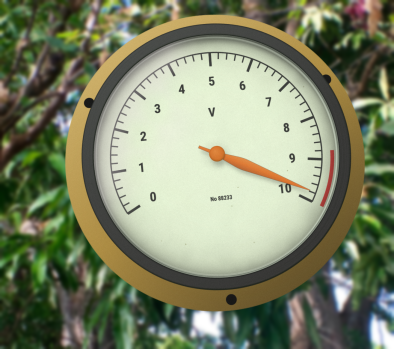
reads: value=9.8 unit=V
